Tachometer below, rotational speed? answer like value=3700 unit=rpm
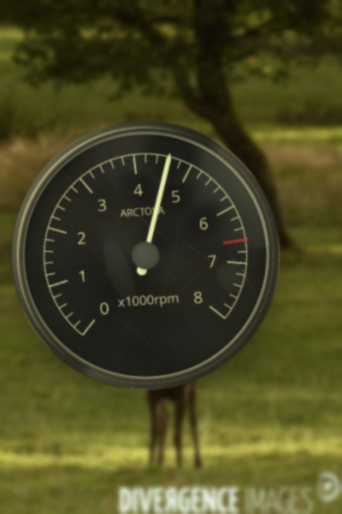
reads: value=4600 unit=rpm
